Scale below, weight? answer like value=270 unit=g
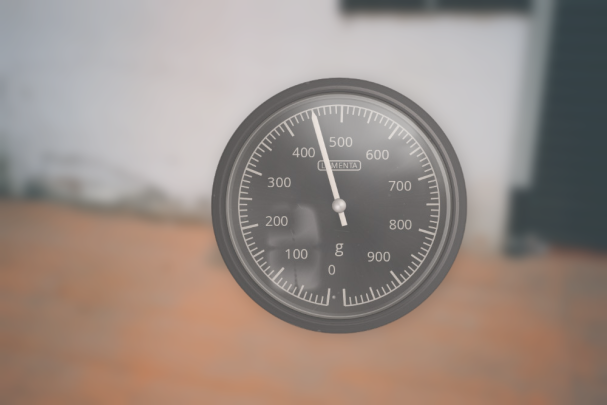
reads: value=450 unit=g
